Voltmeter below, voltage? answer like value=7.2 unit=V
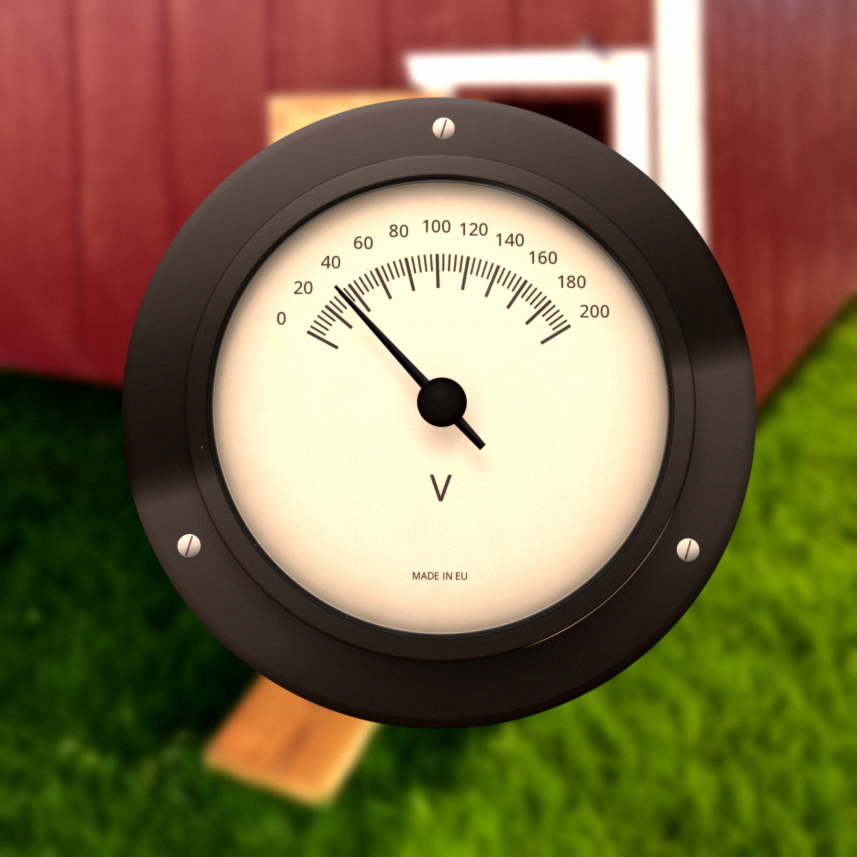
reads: value=32 unit=V
